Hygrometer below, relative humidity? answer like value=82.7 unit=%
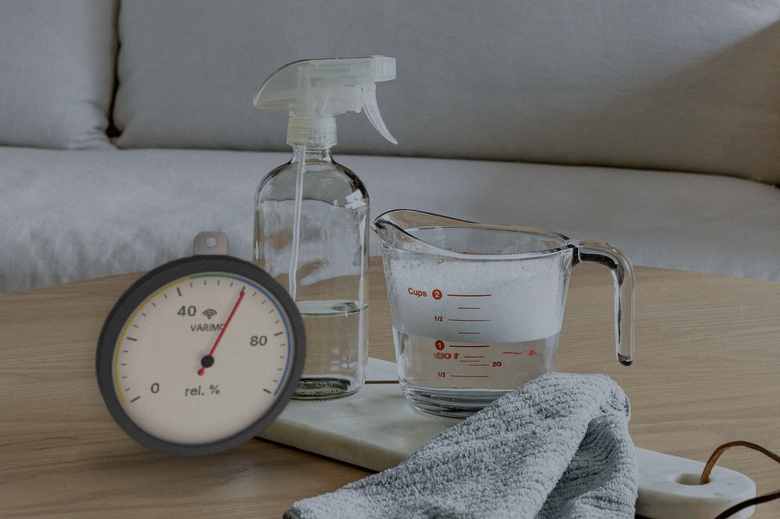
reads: value=60 unit=%
